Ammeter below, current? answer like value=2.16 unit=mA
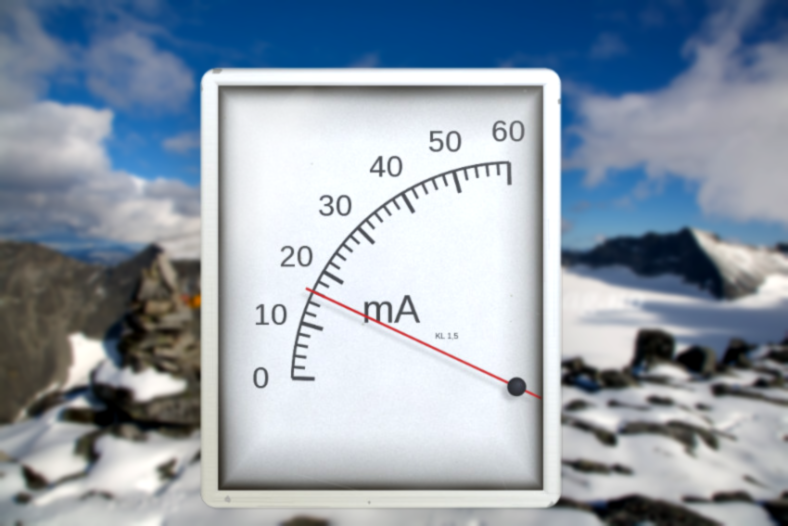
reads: value=16 unit=mA
